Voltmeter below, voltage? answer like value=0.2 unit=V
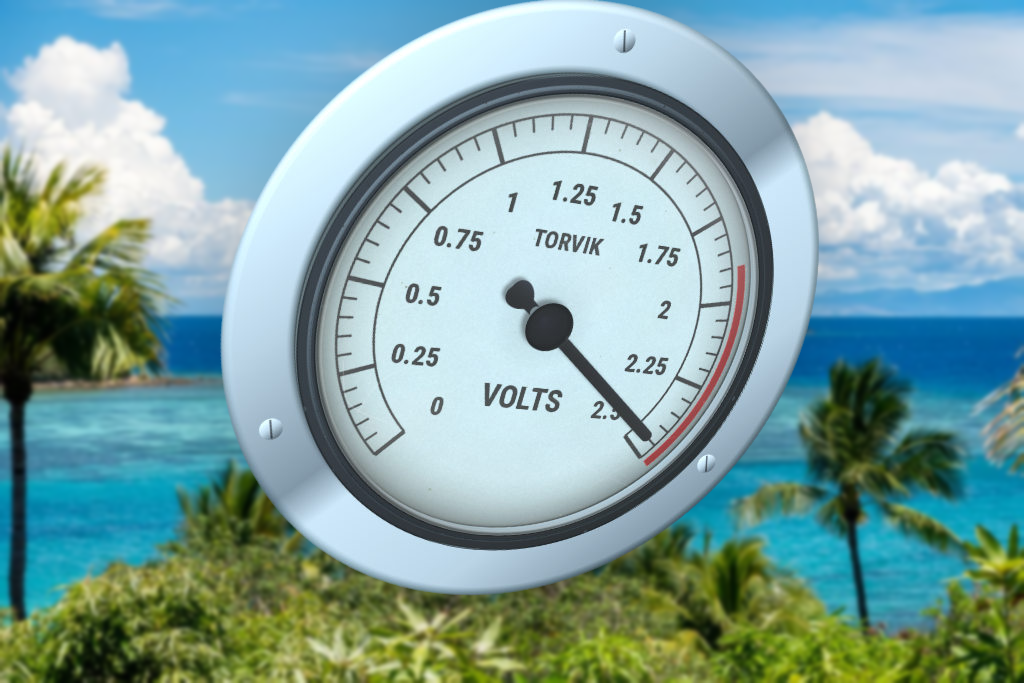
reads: value=2.45 unit=V
